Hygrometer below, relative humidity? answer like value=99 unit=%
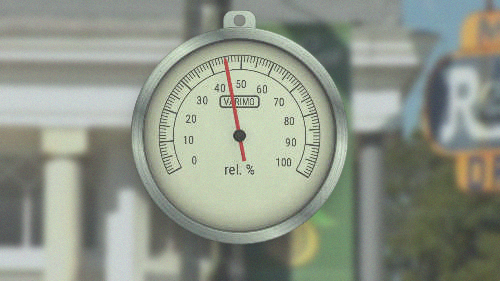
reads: value=45 unit=%
